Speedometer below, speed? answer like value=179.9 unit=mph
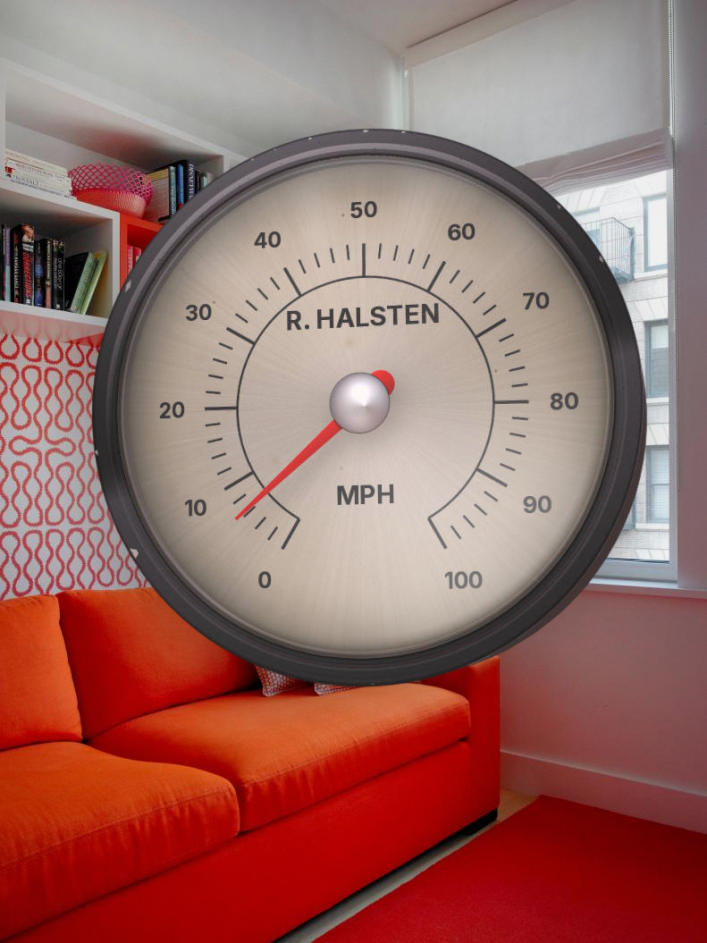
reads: value=6 unit=mph
